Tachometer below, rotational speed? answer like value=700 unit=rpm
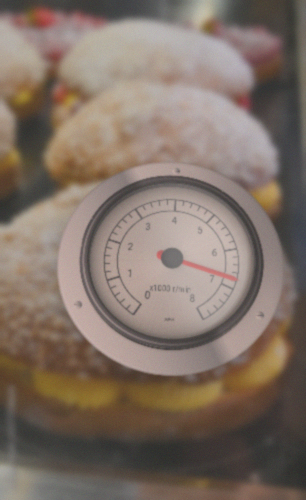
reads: value=6800 unit=rpm
